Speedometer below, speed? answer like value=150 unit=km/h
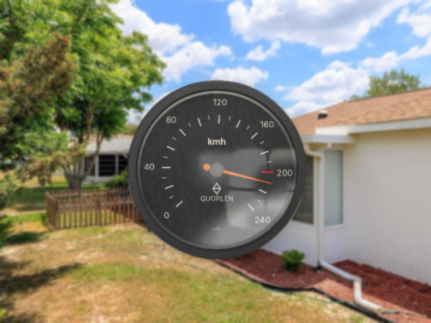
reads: value=210 unit=km/h
